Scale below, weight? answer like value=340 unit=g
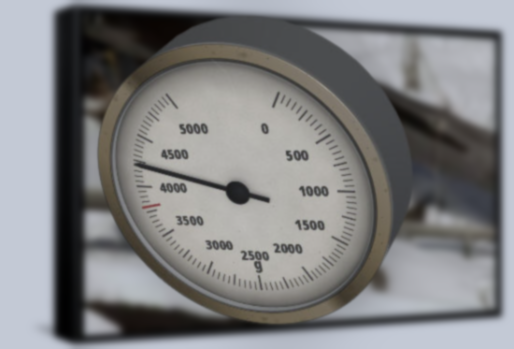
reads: value=4250 unit=g
